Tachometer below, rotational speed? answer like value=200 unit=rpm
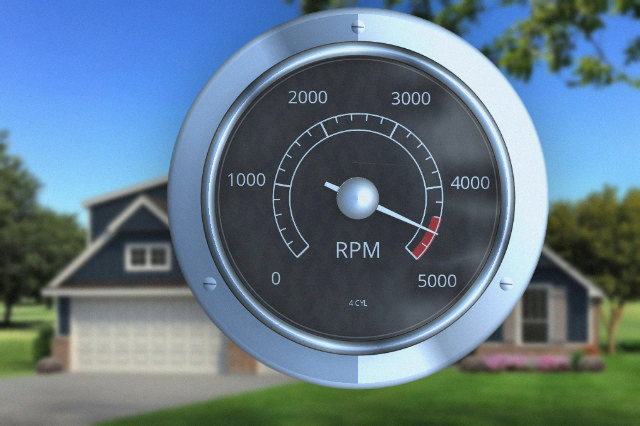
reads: value=4600 unit=rpm
